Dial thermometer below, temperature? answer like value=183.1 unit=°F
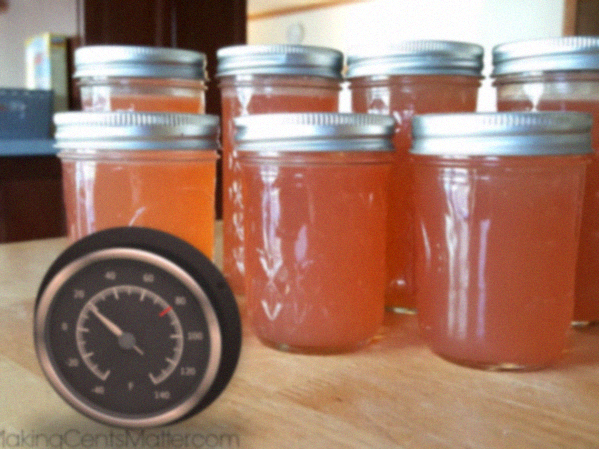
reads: value=20 unit=°F
